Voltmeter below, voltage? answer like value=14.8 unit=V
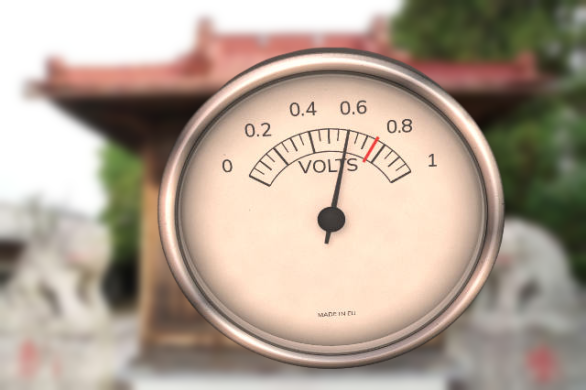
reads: value=0.6 unit=V
